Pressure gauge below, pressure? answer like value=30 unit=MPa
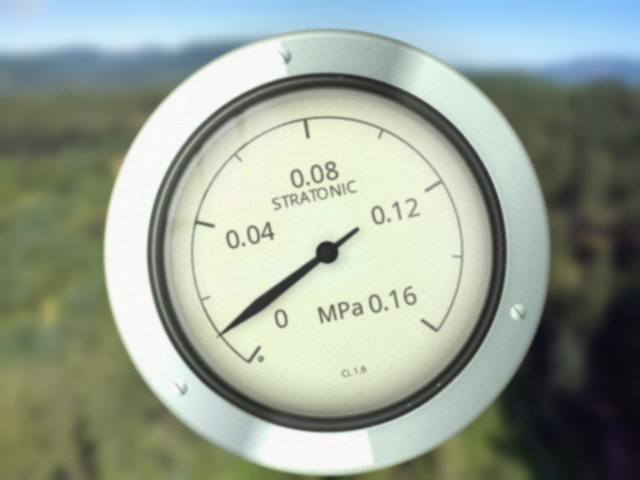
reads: value=0.01 unit=MPa
